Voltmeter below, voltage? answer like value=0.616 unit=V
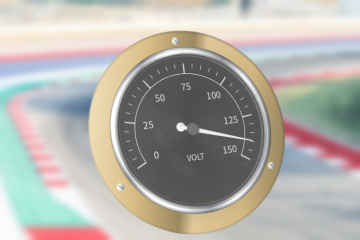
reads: value=140 unit=V
